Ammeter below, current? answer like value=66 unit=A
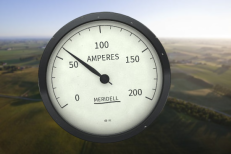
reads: value=60 unit=A
